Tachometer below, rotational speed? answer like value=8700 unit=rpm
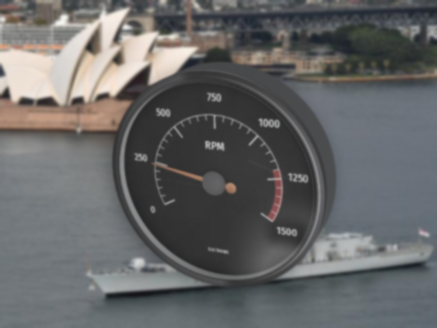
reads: value=250 unit=rpm
